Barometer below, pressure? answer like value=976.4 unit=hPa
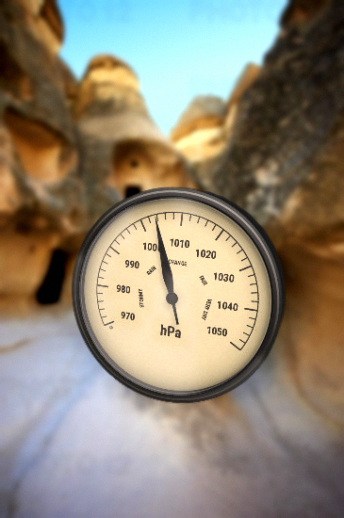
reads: value=1004 unit=hPa
